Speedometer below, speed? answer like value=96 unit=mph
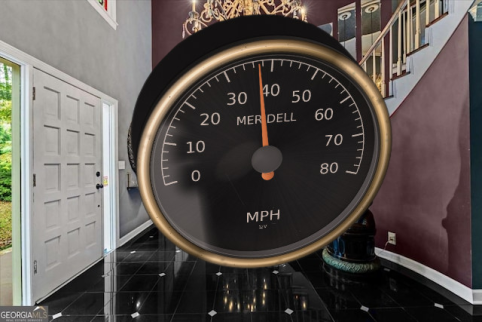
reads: value=37 unit=mph
